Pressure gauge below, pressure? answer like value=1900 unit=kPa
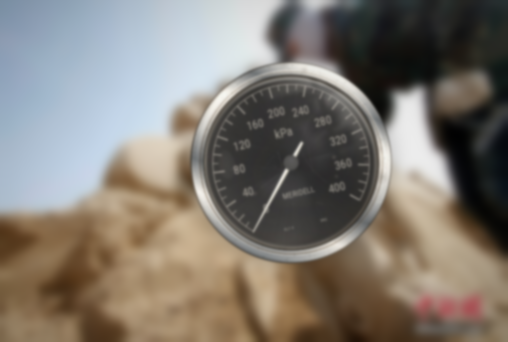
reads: value=0 unit=kPa
